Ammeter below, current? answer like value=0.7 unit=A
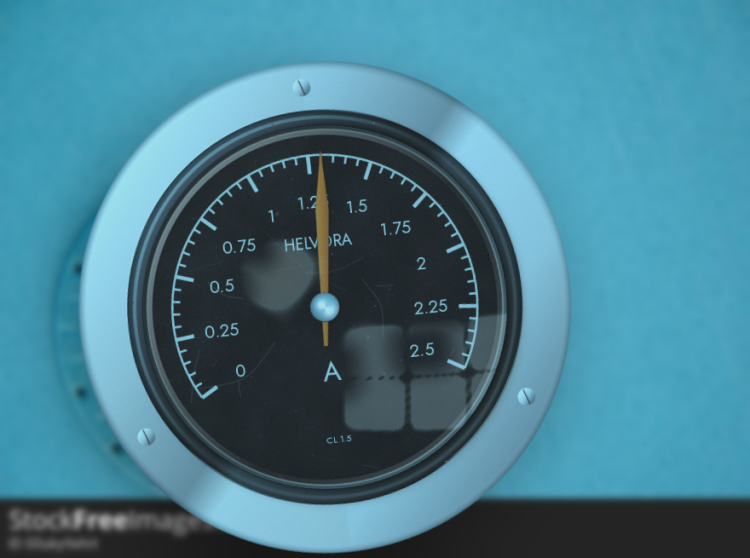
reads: value=1.3 unit=A
